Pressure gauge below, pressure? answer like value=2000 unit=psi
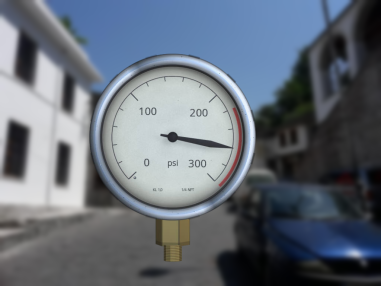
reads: value=260 unit=psi
